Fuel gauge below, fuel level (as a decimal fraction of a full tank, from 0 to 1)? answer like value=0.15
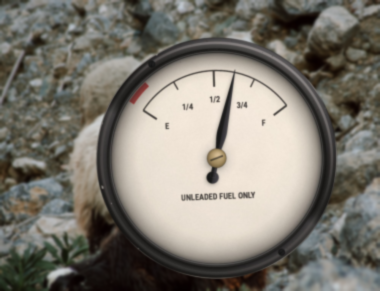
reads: value=0.625
